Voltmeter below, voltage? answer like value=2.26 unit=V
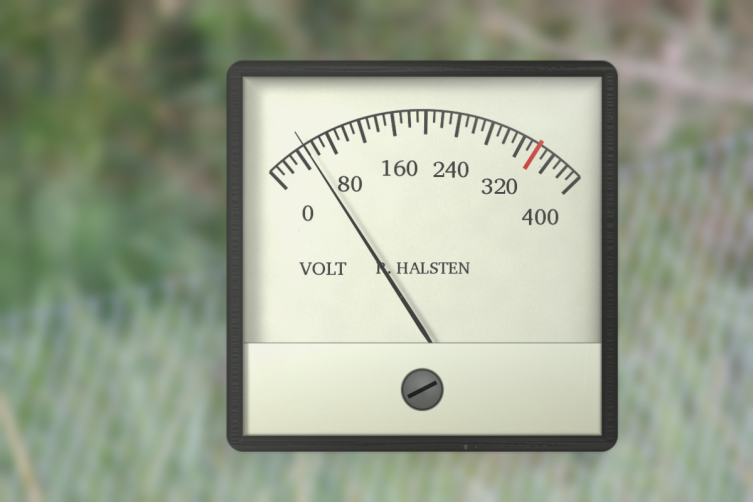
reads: value=50 unit=V
